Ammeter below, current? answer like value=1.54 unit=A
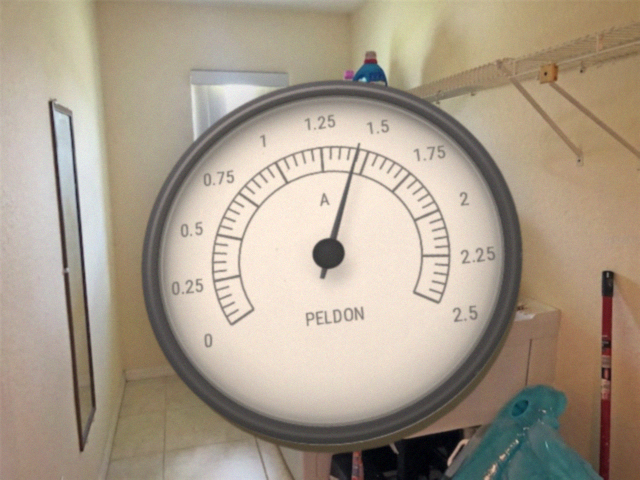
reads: value=1.45 unit=A
